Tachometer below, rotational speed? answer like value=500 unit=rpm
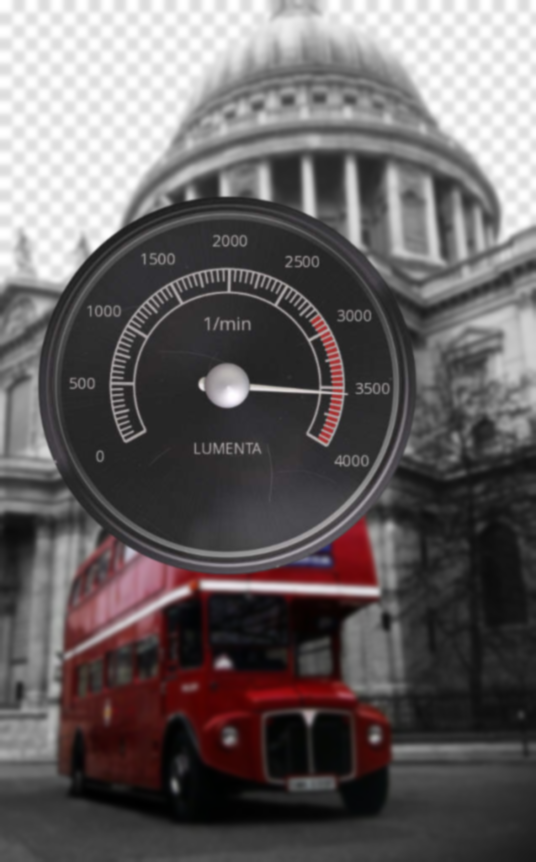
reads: value=3550 unit=rpm
